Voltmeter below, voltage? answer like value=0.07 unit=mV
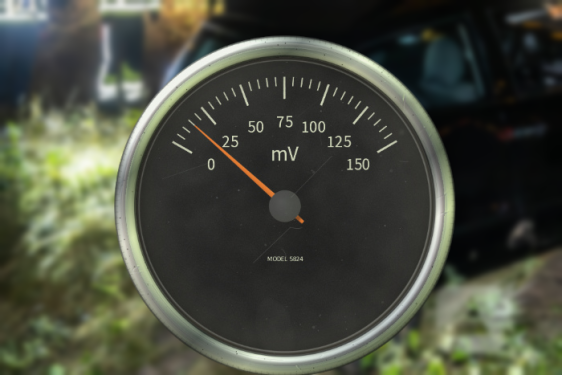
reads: value=15 unit=mV
